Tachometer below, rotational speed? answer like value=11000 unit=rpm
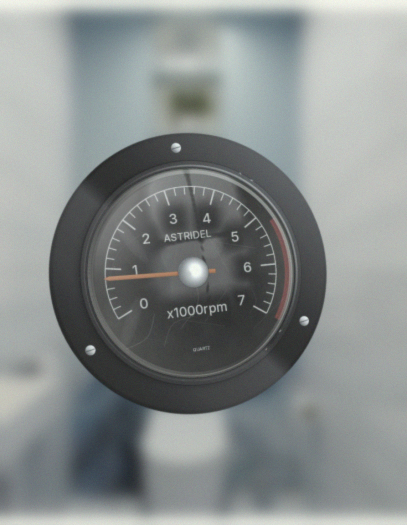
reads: value=800 unit=rpm
